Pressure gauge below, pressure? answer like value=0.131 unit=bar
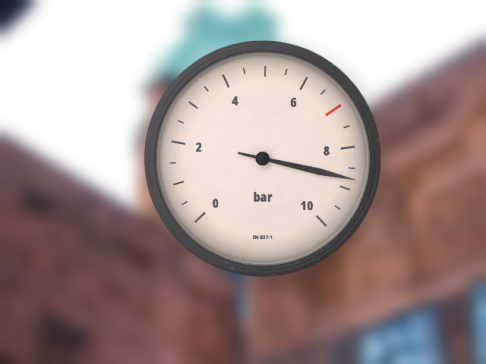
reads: value=8.75 unit=bar
